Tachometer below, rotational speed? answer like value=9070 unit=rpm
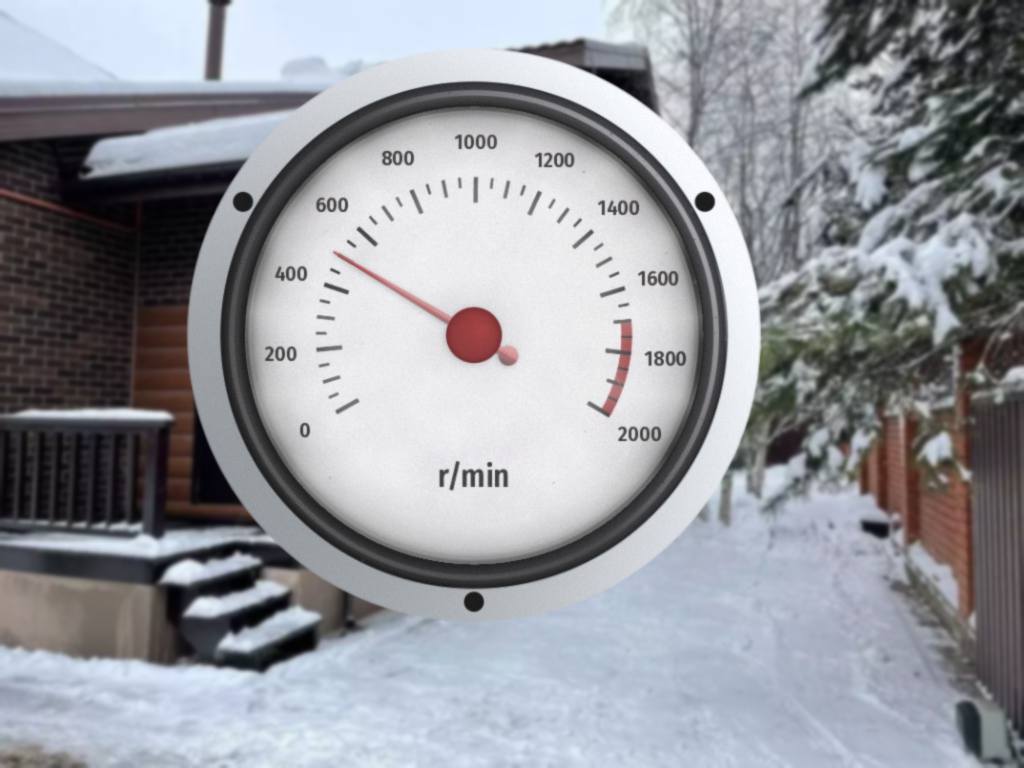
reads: value=500 unit=rpm
